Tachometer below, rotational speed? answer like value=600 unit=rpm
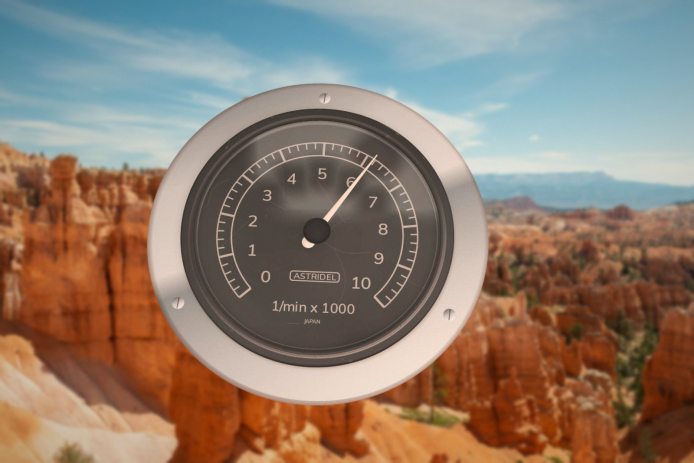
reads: value=6200 unit=rpm
